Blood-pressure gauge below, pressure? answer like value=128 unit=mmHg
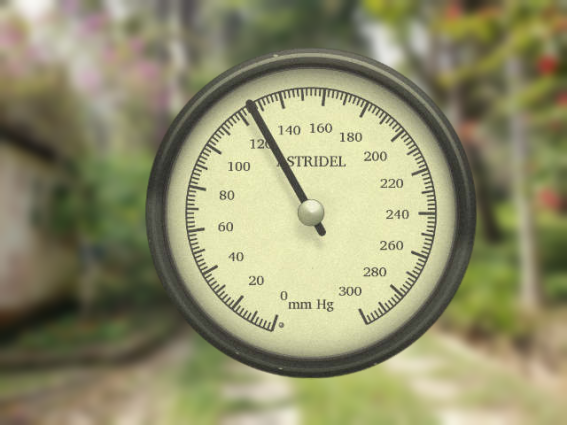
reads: value=126 unit=mmHg
